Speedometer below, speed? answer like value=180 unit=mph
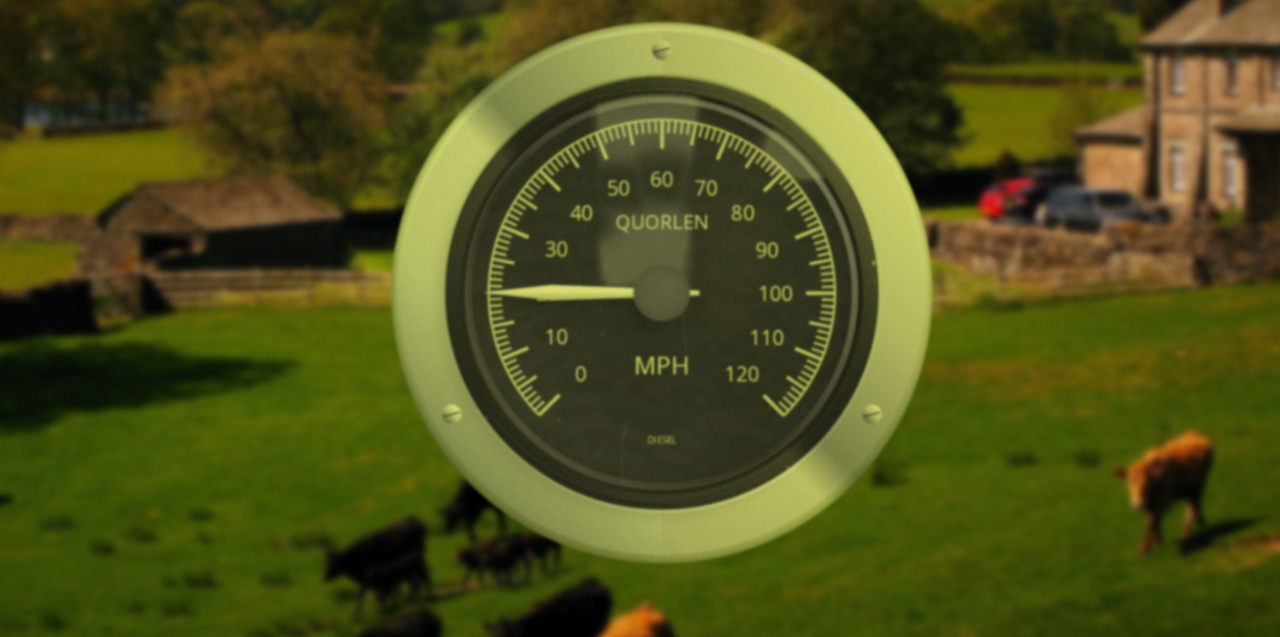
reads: value=20 unit=mph
